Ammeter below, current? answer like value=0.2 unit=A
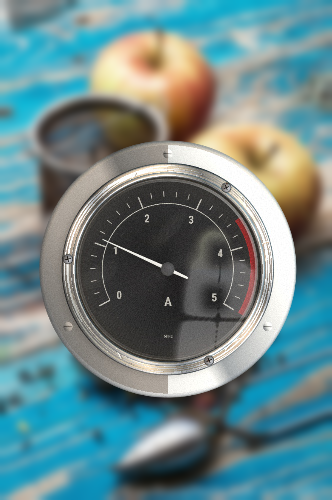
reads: value=1.1 unit=A
